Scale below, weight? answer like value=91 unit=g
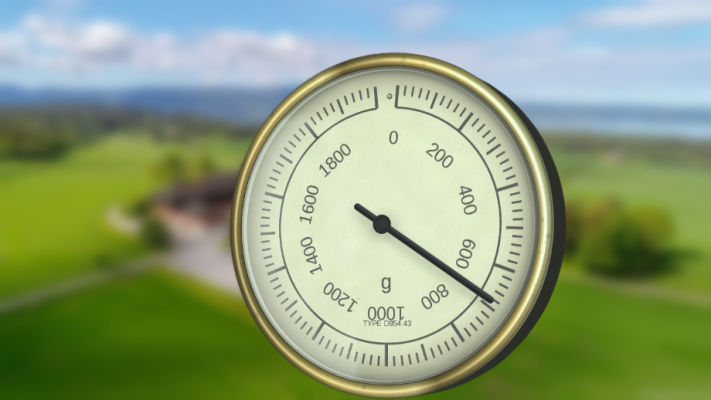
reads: value=680 unit=g
